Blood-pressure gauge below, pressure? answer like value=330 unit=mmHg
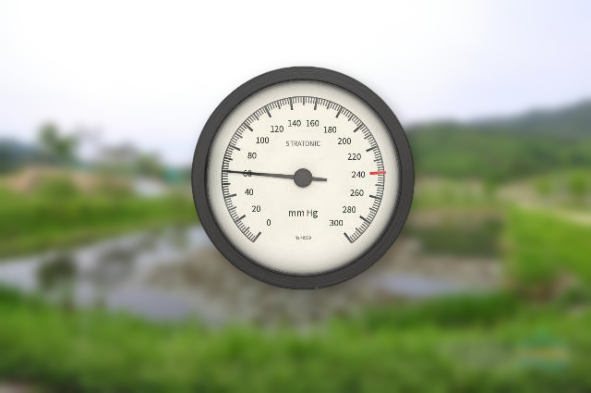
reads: value=60 unit=mmHg
